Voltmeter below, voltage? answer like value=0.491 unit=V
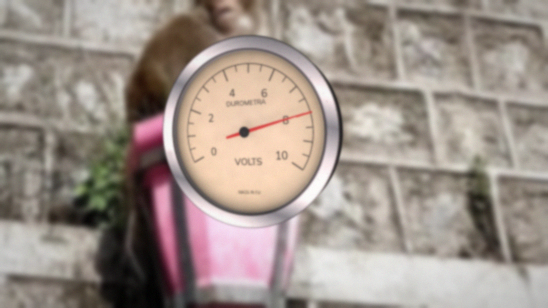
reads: value=8 unit=V
